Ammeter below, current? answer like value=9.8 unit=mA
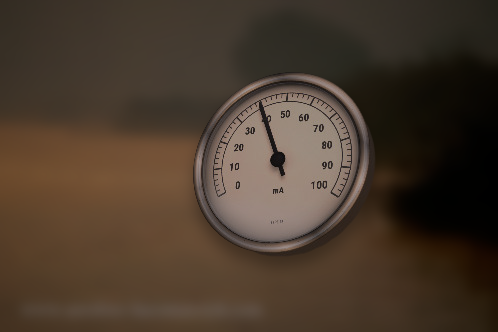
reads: value=40 unit=mA
